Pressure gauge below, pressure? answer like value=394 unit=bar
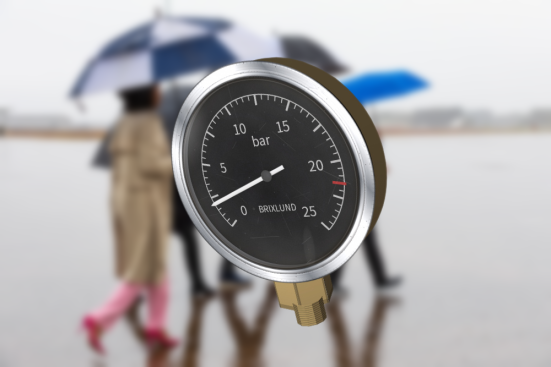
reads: value=2 unit=bar
